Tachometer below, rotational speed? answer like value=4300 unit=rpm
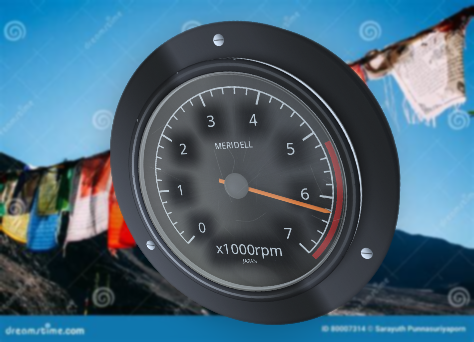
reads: value=6200 unit=rpm
